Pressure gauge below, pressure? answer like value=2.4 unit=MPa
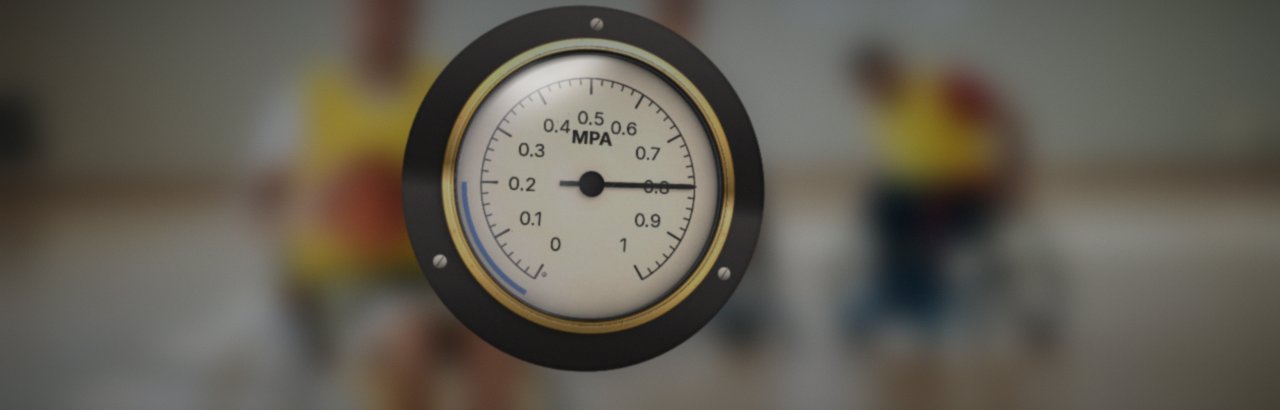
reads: value=0.8 unit=MPa
